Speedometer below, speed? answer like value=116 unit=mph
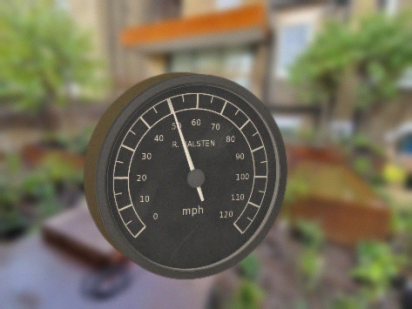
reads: value=50 unit=mph
